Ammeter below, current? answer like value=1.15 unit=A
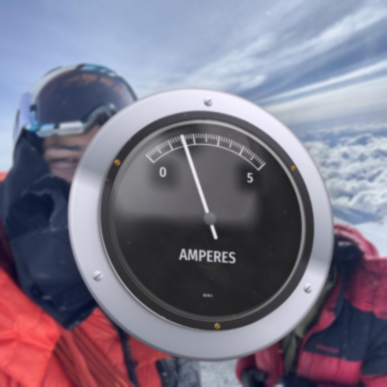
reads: value=1.5 unit=A
